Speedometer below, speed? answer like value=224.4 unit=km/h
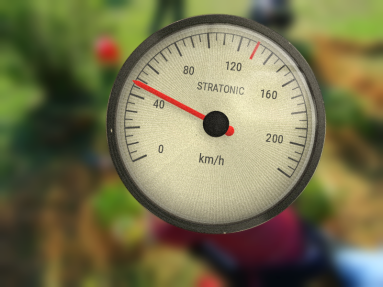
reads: value=47.5 unit=km/h
